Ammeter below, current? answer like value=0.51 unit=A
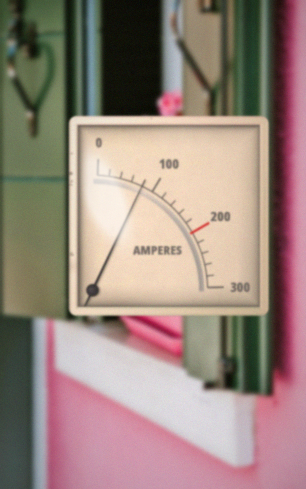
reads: value=80 unit=A
